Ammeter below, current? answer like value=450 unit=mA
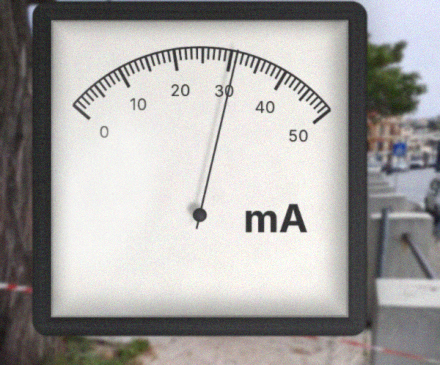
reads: value=31 unit=mA
